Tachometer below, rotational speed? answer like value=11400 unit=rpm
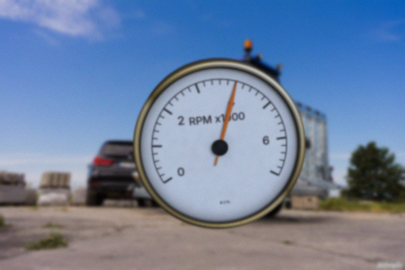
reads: value=4000 unit=rpm
